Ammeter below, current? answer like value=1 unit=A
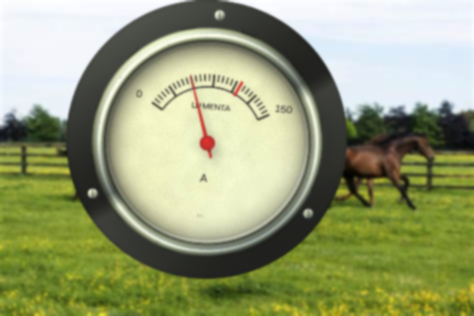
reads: value=50 unit=A
